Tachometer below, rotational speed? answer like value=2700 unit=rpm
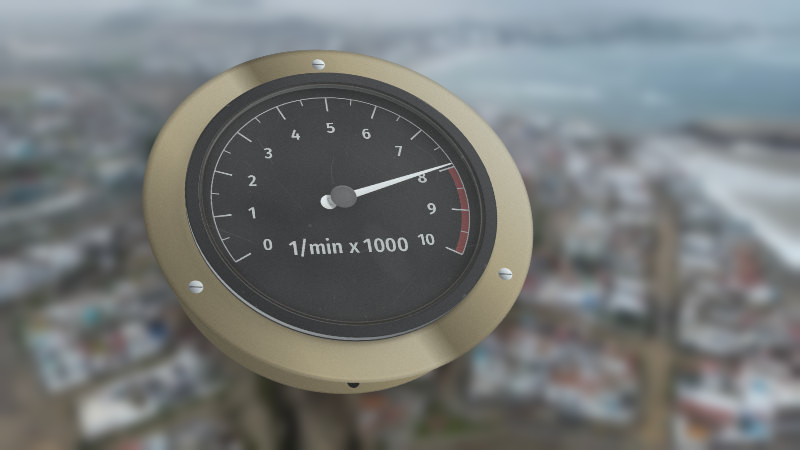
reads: value=8000 unit=rpm
